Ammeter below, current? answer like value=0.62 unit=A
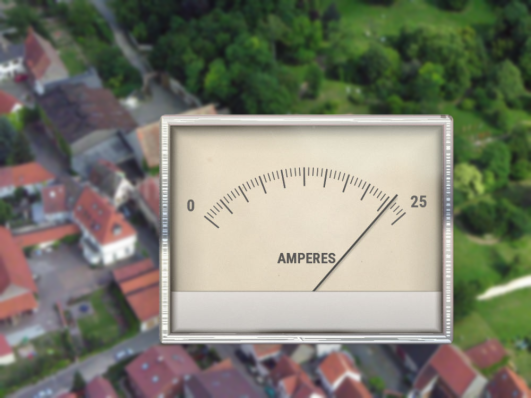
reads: value=23 unit=A
